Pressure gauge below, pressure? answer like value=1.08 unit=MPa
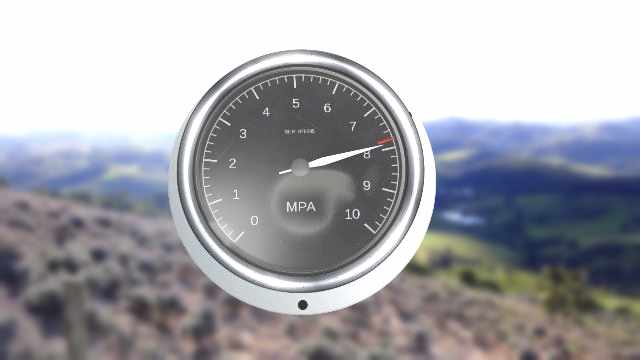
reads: value=7.9 unit=MPa
